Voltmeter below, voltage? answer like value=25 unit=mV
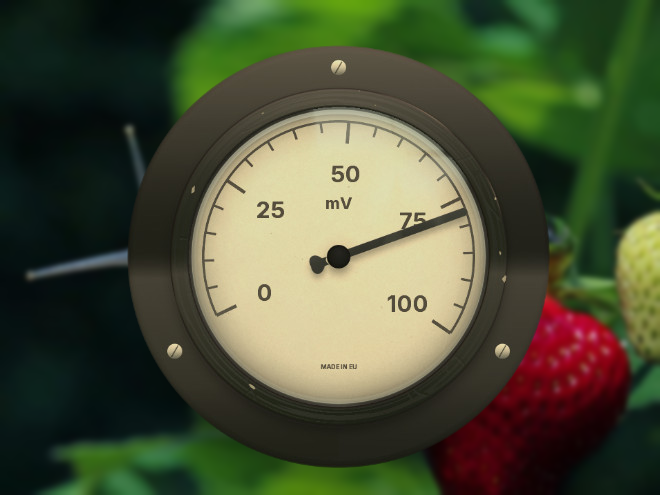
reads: value=77.5 unit=mV
